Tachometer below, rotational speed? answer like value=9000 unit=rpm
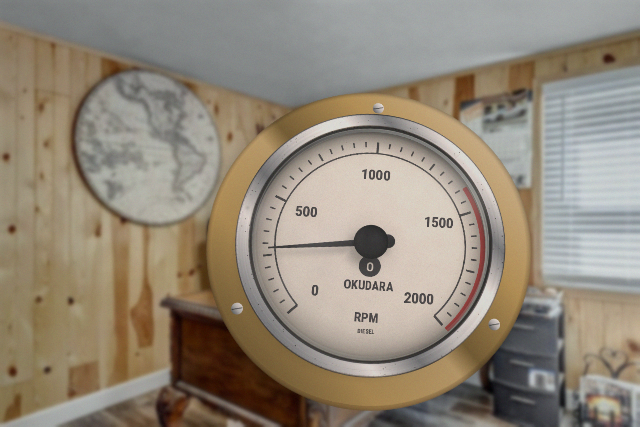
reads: value=275 unit=rpm
